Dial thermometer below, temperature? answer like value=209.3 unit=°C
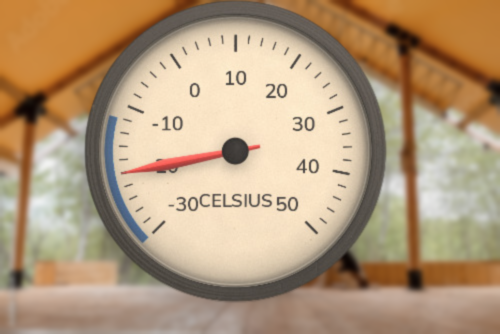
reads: value=-20 unit=°C
